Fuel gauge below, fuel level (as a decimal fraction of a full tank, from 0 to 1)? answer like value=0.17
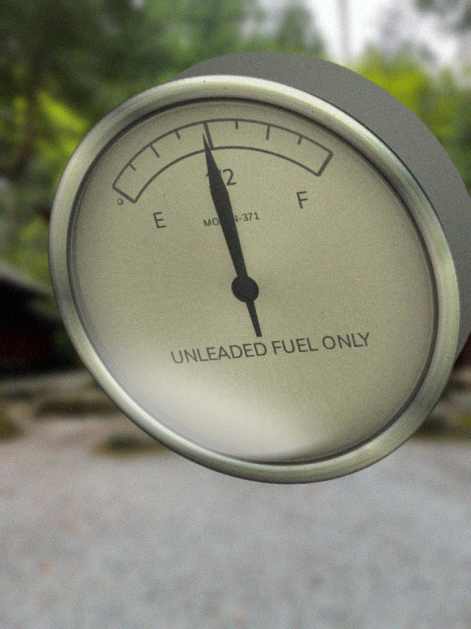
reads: value=0.5
